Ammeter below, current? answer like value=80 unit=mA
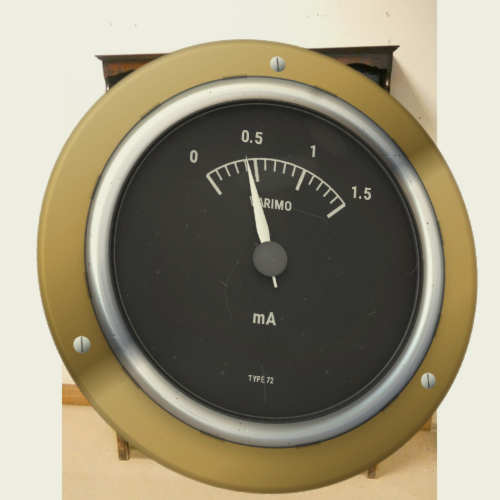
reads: value=0.4 unit=mA
